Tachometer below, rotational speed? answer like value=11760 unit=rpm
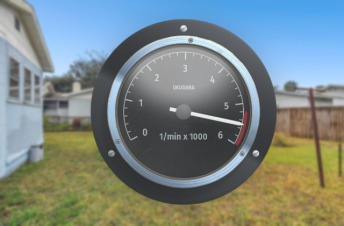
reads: value=5500 unit=rpm
